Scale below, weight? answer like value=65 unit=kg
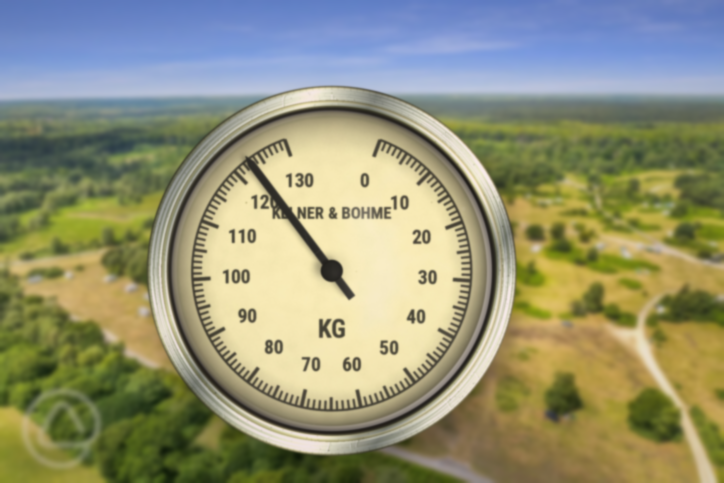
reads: value=123 unit=kg
